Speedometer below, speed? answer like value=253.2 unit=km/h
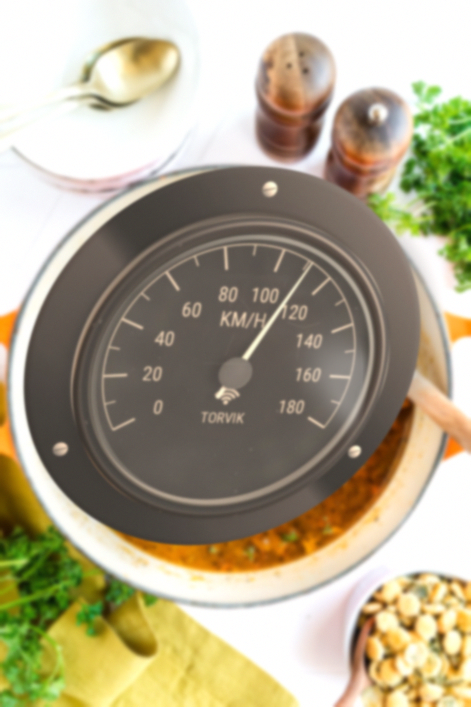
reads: value=110 unit=km/h
